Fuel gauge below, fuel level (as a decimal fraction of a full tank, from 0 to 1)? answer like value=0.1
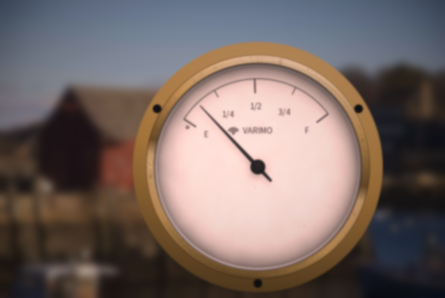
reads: value=0.125
